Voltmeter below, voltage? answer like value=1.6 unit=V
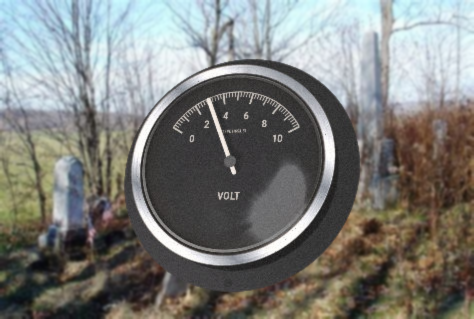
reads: value=3 unit=V
